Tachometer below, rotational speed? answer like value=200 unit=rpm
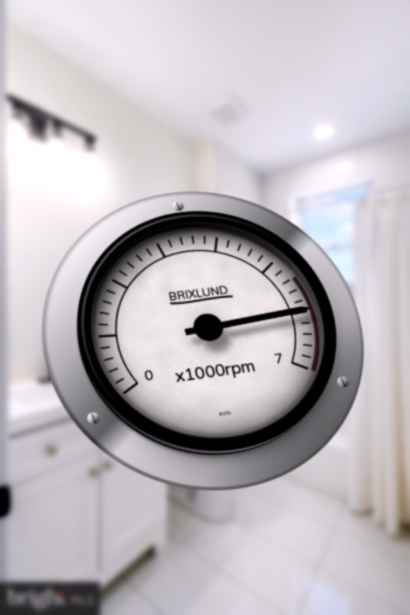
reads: value=6000 unit=rpm
